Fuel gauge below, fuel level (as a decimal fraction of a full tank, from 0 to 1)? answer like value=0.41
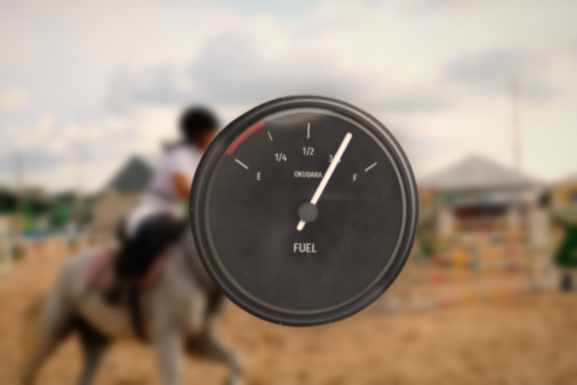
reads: value=0.75
